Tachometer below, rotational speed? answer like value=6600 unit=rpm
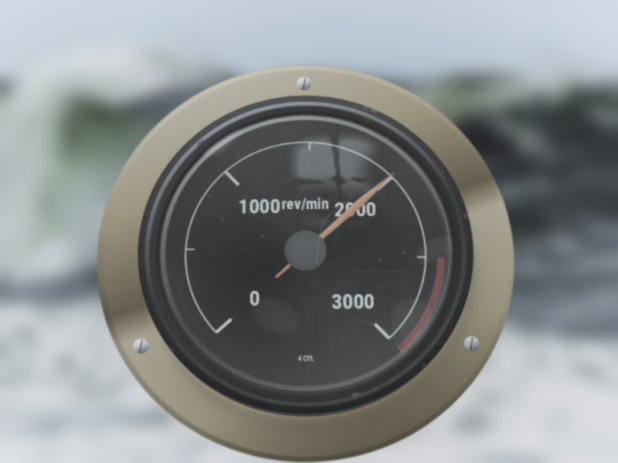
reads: value=2000 unit=rpm
